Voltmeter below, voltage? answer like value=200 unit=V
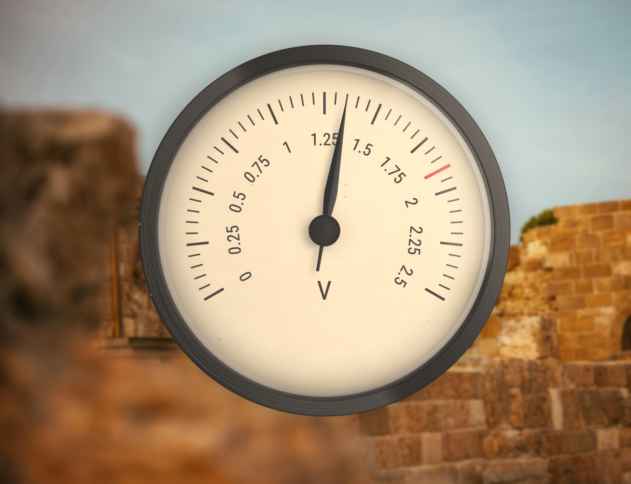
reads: value=1.35 unit=V
